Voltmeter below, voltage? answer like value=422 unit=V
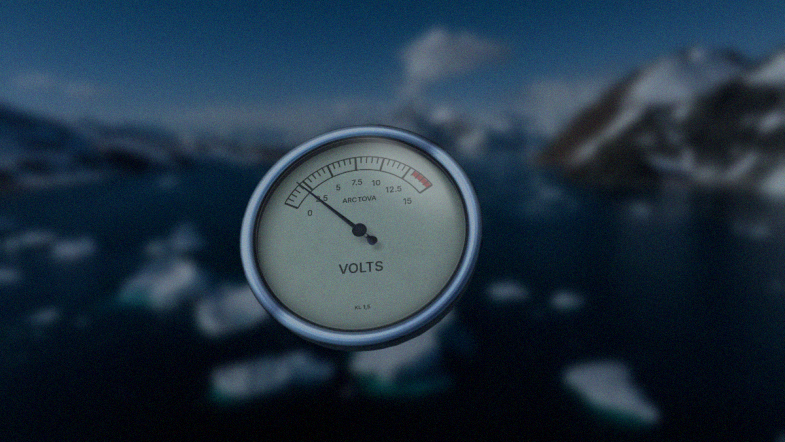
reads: value=2 unit=V
